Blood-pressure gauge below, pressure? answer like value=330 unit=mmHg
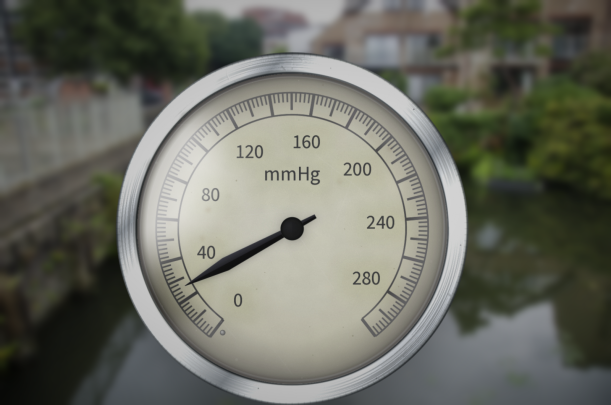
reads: value=26 unit=mmHg
